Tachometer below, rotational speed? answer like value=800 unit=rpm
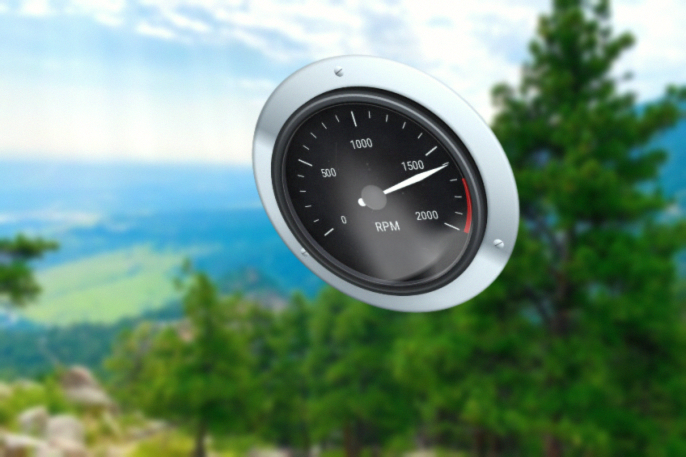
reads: value=1600 unit=rpm
